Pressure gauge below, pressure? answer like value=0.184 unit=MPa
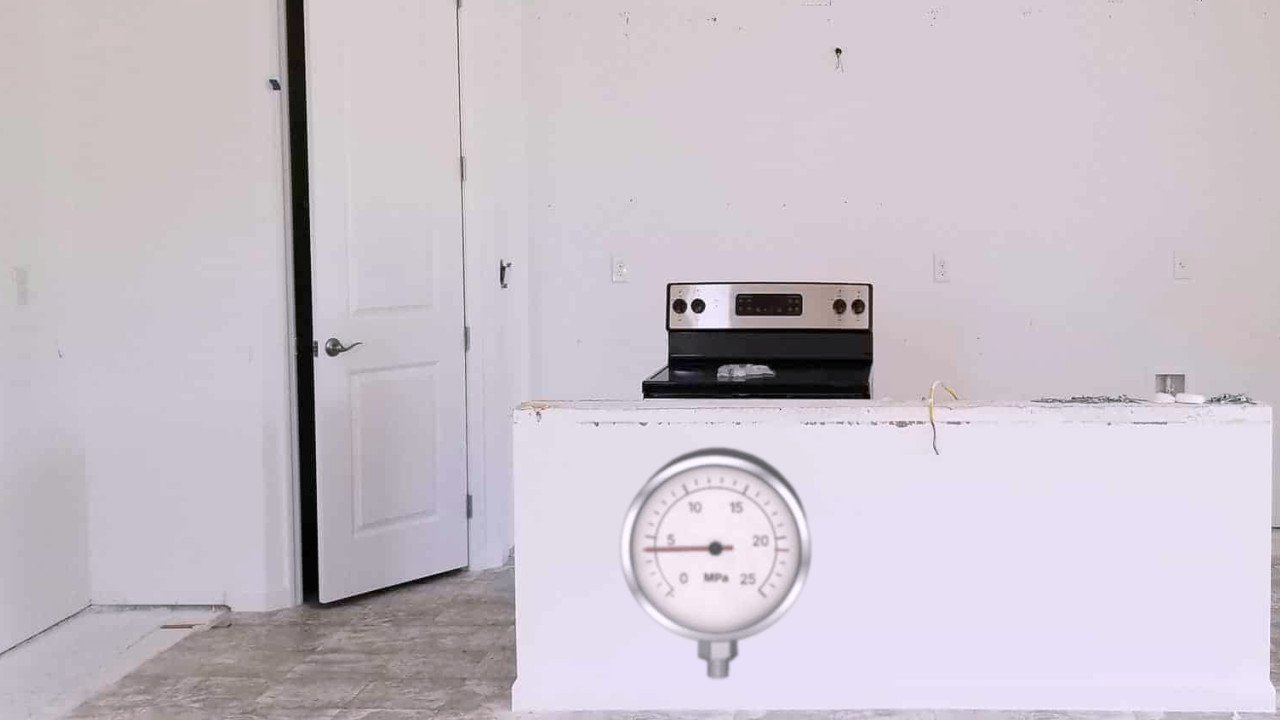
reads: value=4 unit=MPa
